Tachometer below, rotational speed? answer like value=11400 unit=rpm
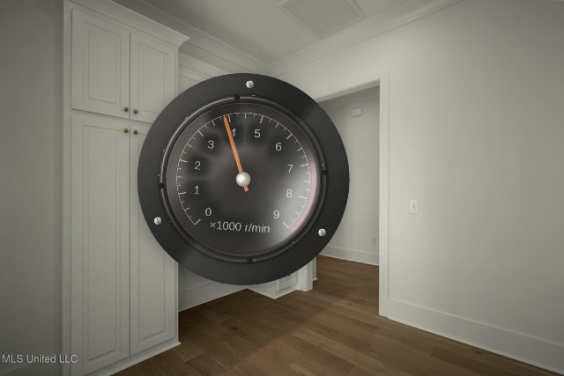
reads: value=3875 unit=rpm
